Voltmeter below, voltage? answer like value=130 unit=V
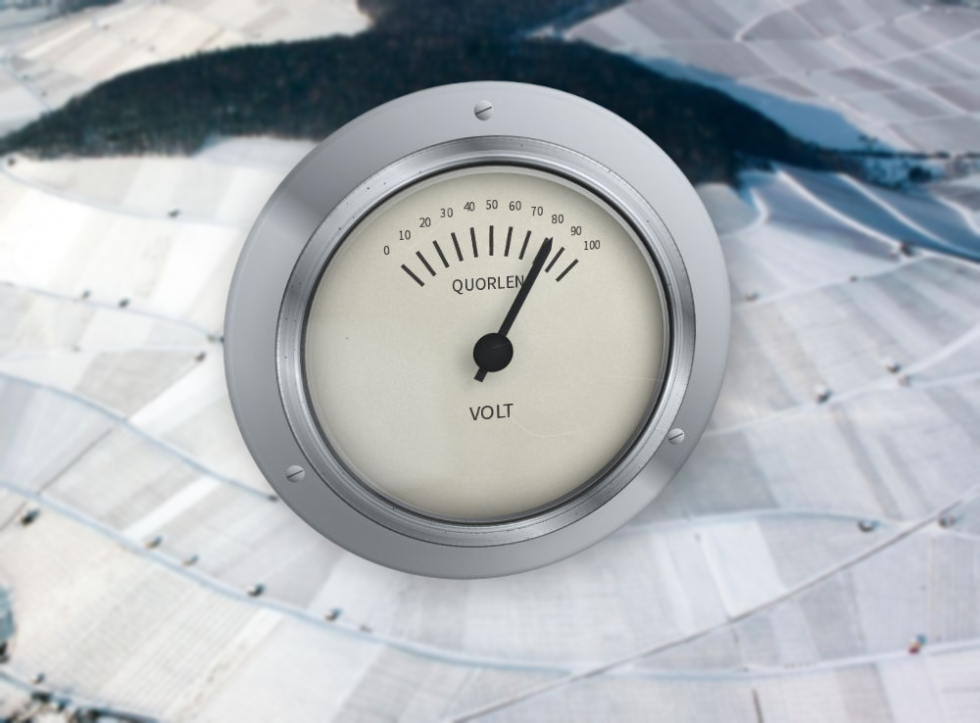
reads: value=80 unit=V
